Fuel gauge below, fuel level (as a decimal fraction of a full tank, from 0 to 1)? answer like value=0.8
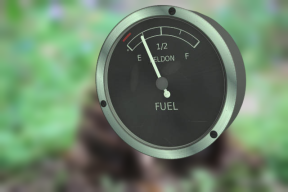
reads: value=0.25
